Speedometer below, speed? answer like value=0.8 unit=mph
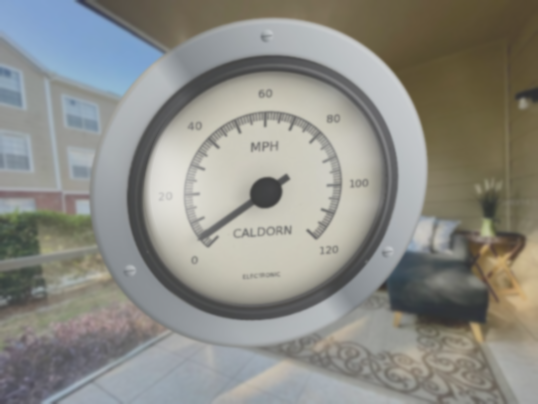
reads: value=5 unit=mph
